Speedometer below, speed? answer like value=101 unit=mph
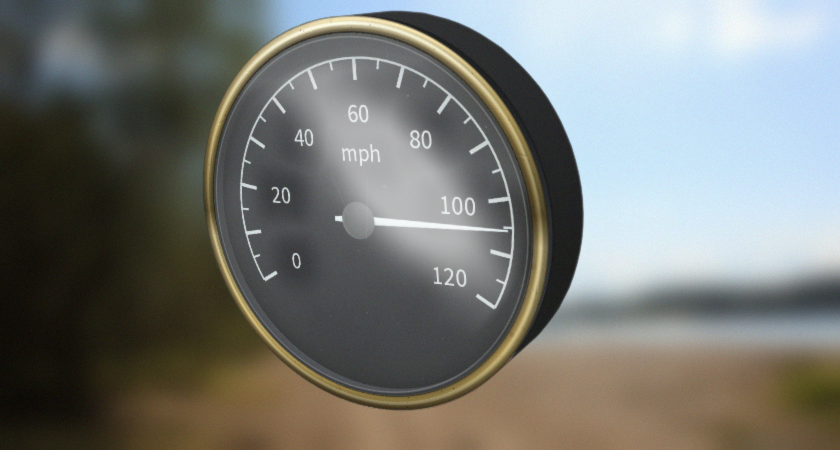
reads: value=105 unit=mph
